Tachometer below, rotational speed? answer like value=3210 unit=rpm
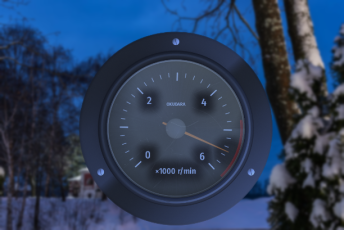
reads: value=5500 unit=rpm
